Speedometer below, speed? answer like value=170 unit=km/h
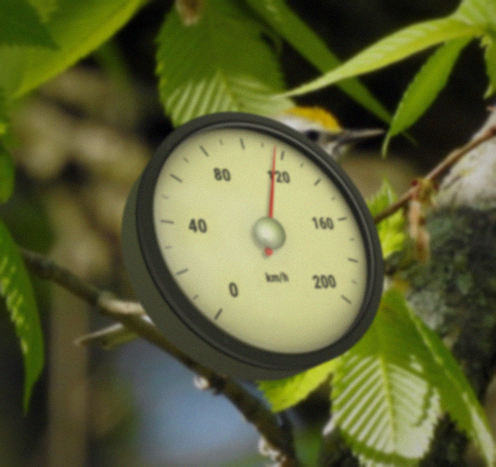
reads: value=115 unit=km/h
